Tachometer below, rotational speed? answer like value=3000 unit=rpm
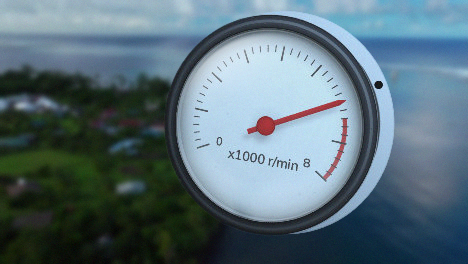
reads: value=6000 unit=rpm
